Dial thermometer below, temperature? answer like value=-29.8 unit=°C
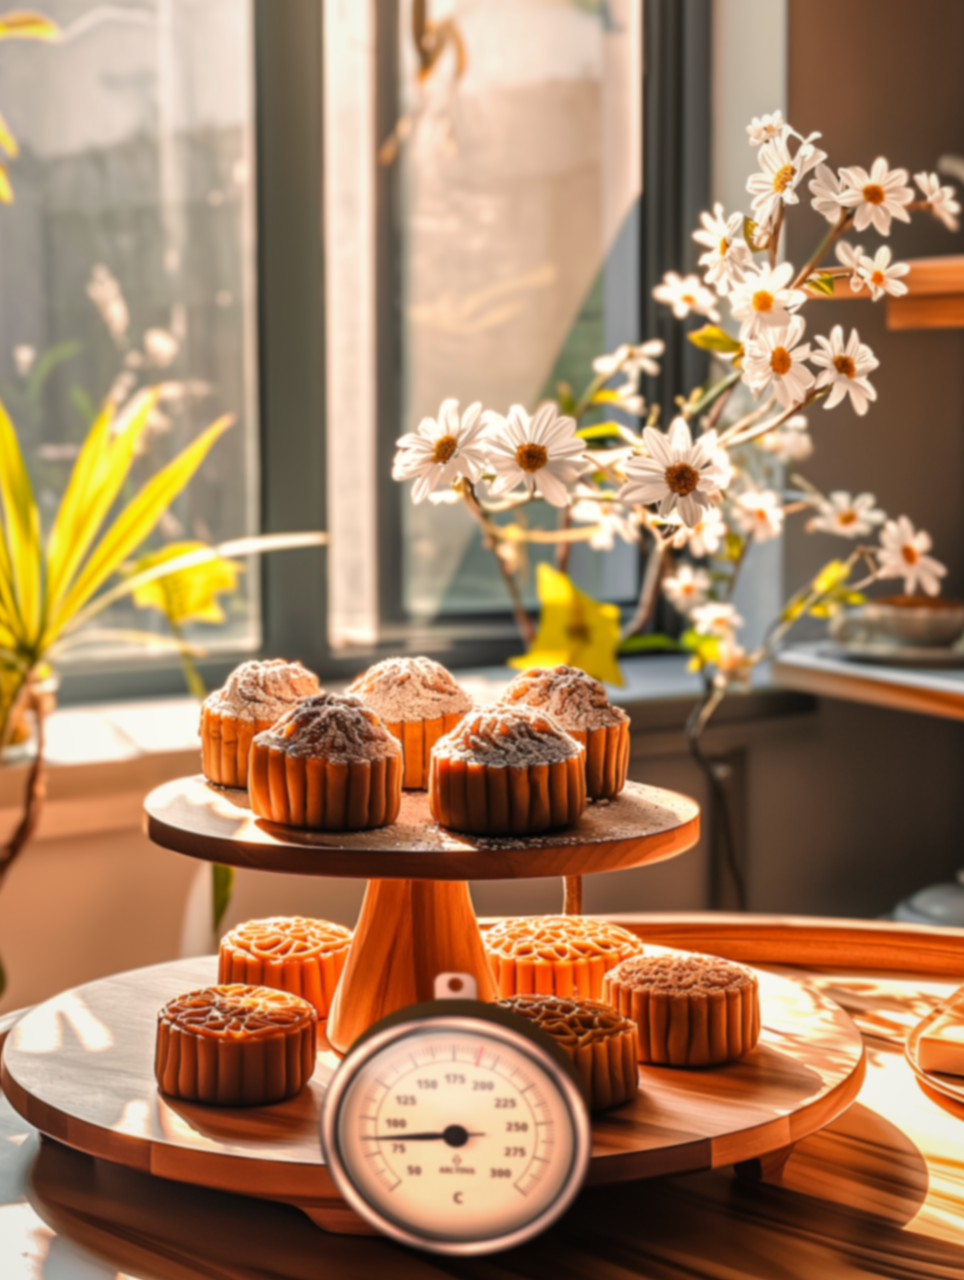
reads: value=87.5 unit=°C
